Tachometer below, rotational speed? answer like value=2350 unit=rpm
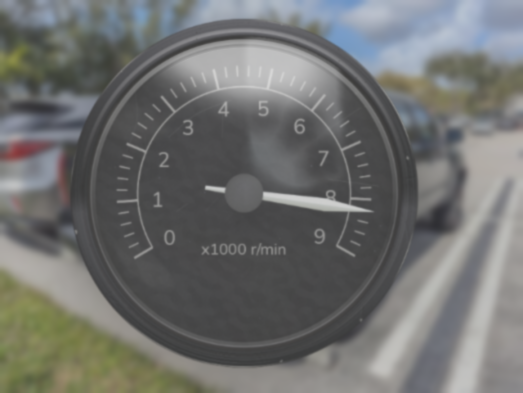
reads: value=8200 unit=rpm
